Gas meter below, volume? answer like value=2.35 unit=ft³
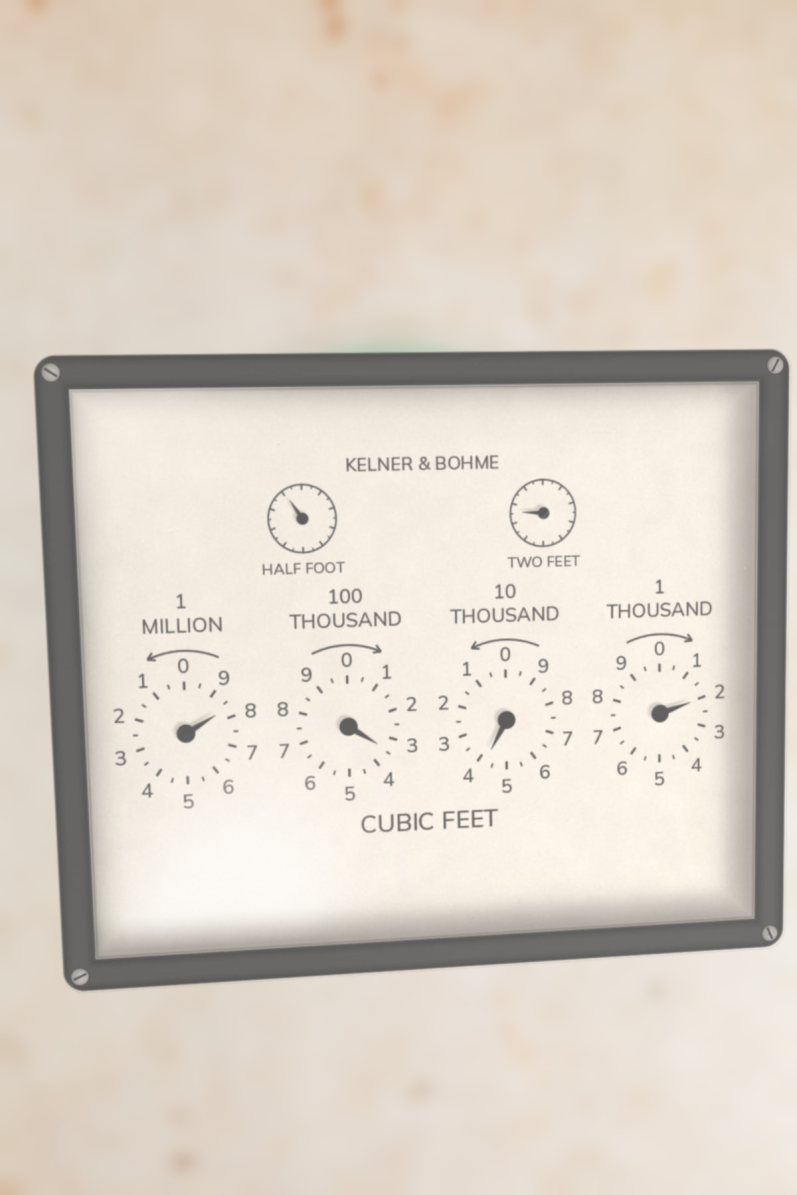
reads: value=834200 unit=ft³
